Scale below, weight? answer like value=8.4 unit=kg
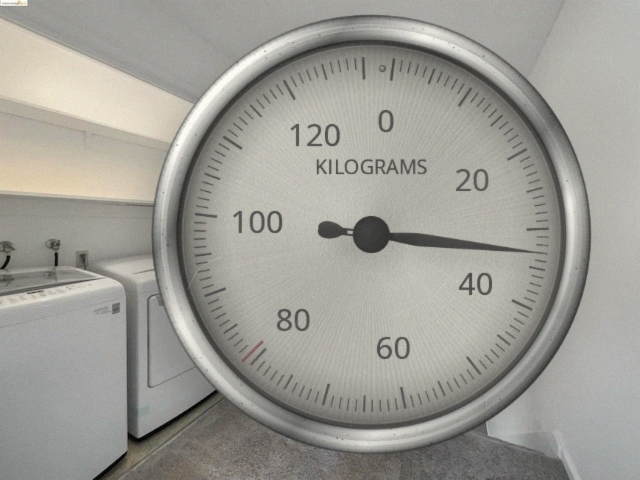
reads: value=33 unit=kg
